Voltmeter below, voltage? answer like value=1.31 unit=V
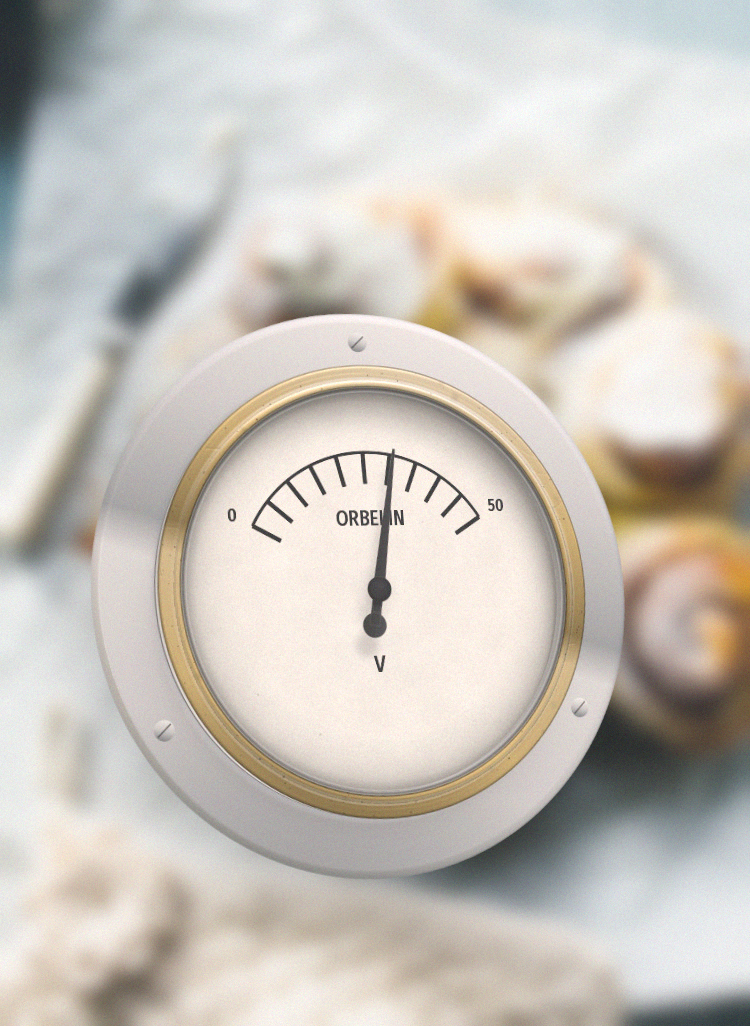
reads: value=30 unit=V
